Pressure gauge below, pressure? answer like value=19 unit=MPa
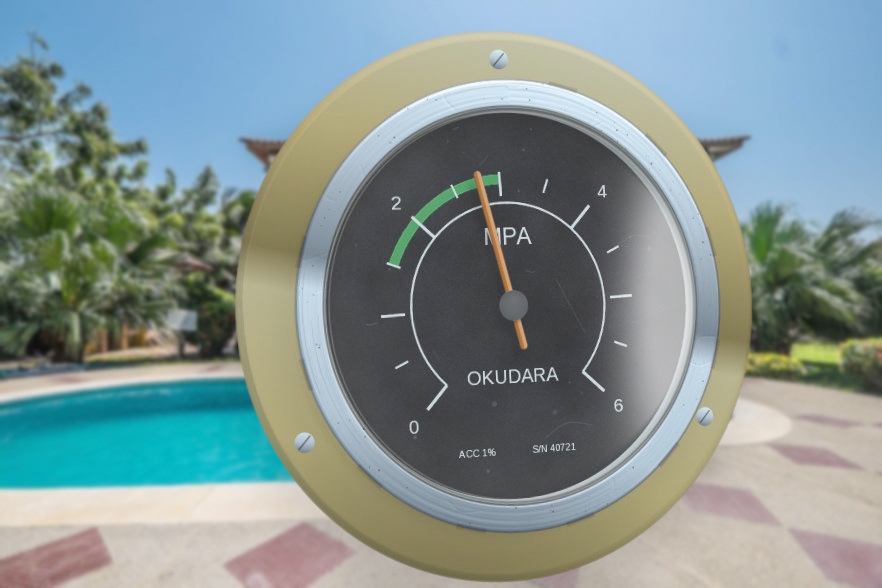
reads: value=2.75 unit=MPa
